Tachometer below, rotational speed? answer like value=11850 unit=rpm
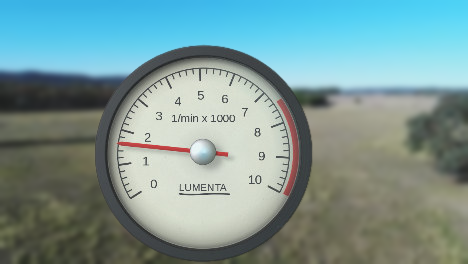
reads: value=1600 unit=rpm
